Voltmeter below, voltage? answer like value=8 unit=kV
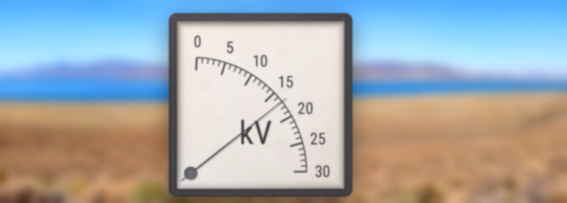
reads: value=17 unit=kV
